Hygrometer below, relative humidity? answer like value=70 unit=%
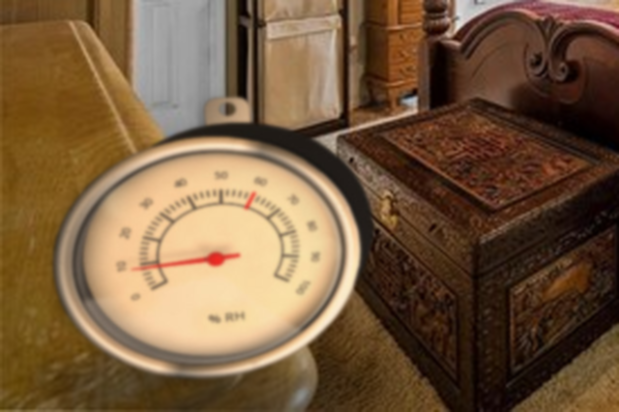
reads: value=10 unit=%
